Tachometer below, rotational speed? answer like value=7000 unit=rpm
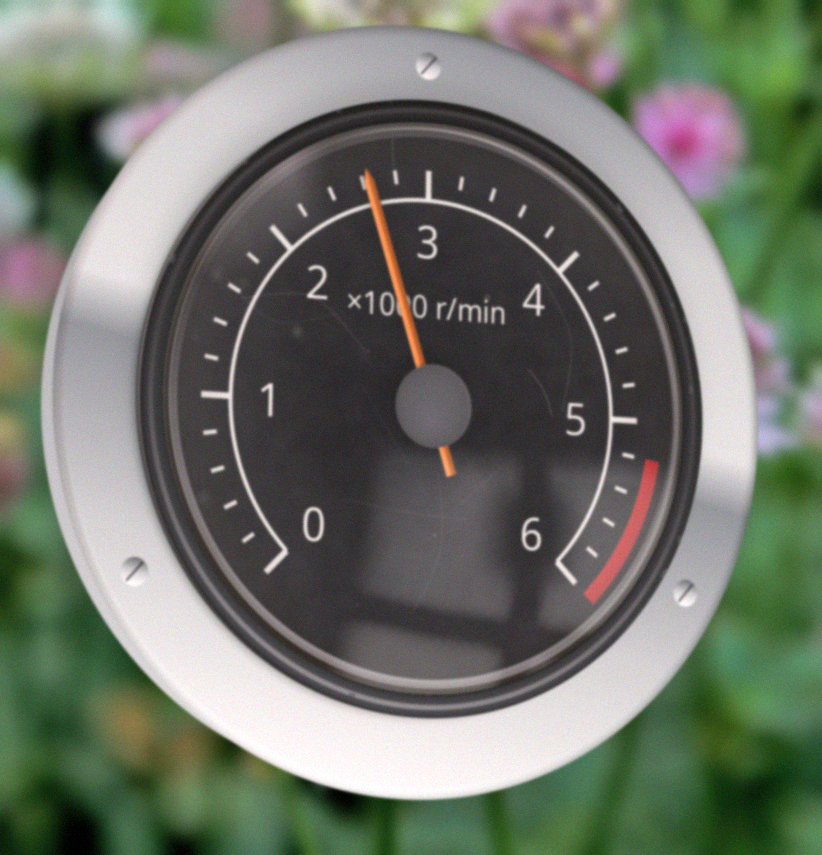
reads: value=2600 unit=rpm
